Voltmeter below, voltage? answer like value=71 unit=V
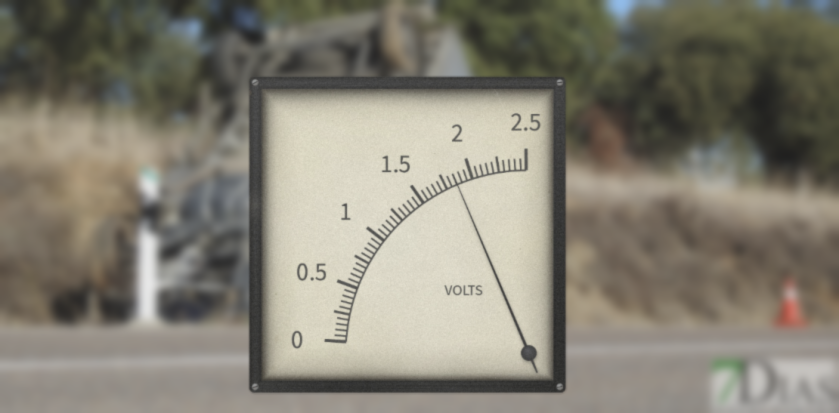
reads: value=1.85 unit=V
